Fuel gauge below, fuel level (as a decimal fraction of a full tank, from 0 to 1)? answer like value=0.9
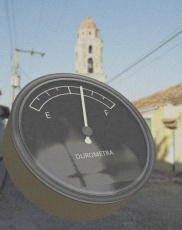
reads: value=0.625
